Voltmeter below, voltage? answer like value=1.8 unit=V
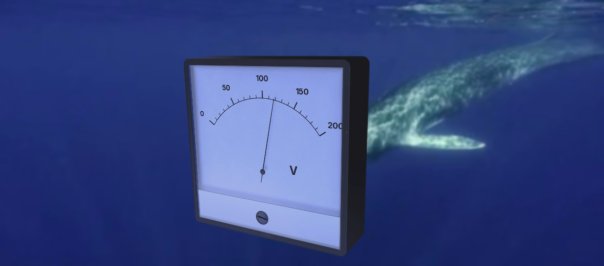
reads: value=120 unit=V
